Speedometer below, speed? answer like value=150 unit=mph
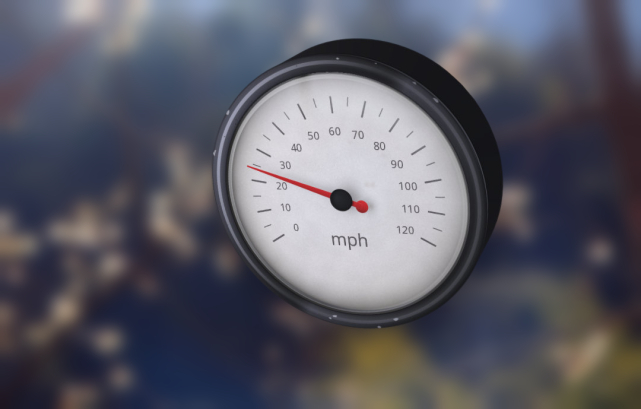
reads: value=25 unit=mph
